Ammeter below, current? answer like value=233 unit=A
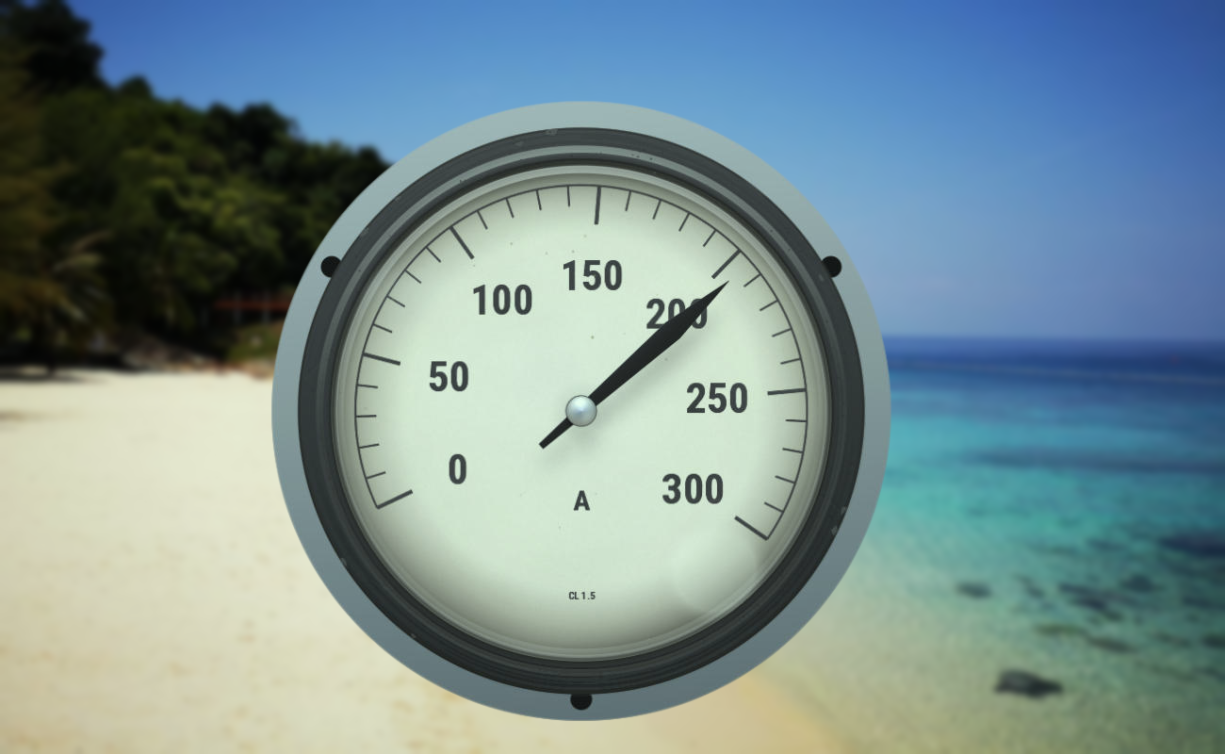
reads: value=205 unit=A
